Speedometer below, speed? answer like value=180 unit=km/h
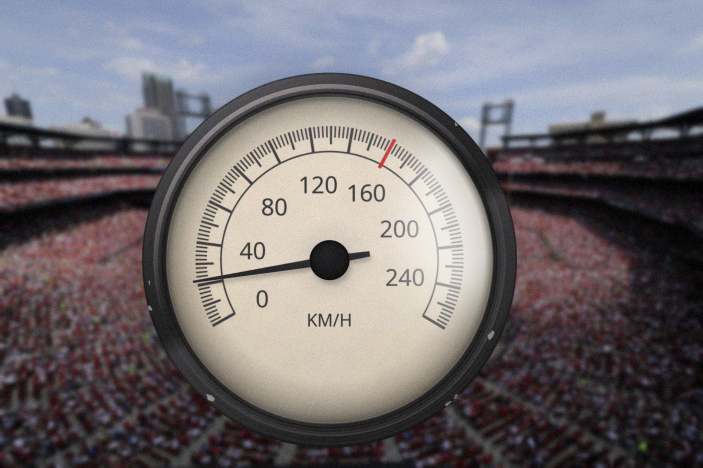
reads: value=22 unit=km/h
